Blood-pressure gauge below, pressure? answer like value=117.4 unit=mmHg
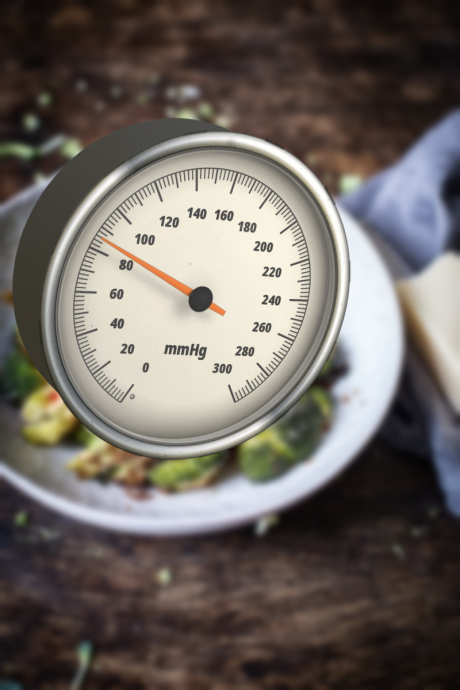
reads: value=86 unit=mmHg
